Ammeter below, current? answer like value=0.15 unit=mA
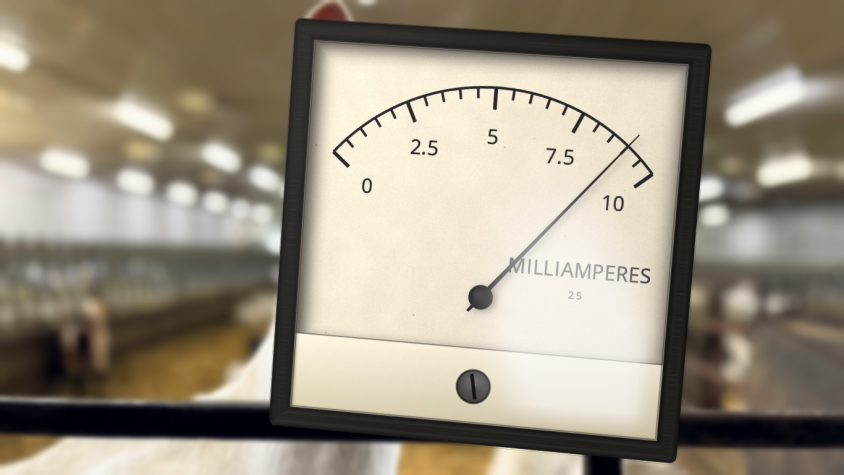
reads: value=9 unit=mA
